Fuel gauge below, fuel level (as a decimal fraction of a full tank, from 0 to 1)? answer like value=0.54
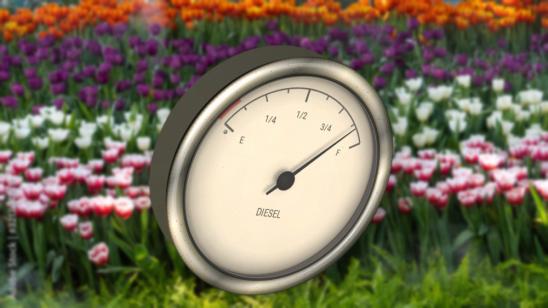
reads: value=0.875
